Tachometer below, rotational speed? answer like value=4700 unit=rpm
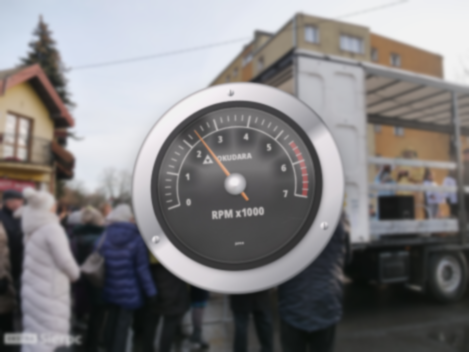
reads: value=2400 unit=rpm
